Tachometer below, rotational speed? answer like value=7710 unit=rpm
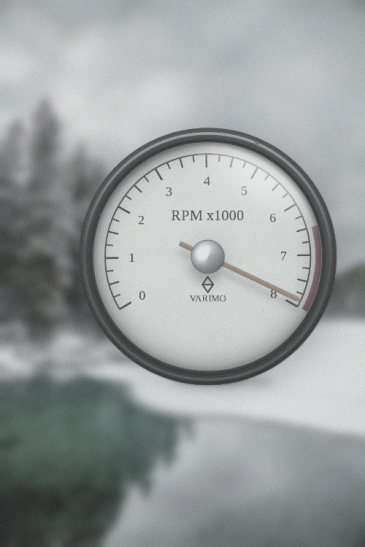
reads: value=7875 unit=rpm
